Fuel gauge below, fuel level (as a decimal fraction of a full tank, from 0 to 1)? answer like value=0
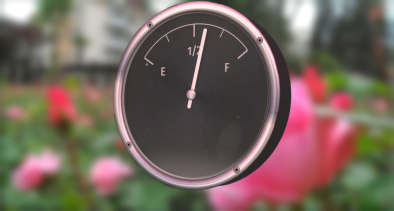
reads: value=0.625
